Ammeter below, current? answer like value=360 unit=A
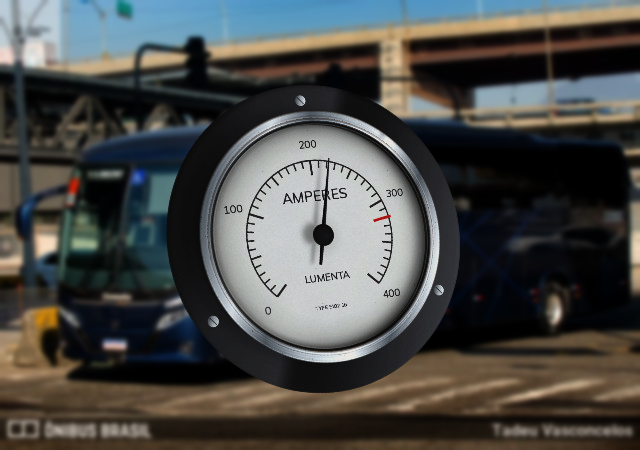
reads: value=220 unit=A
